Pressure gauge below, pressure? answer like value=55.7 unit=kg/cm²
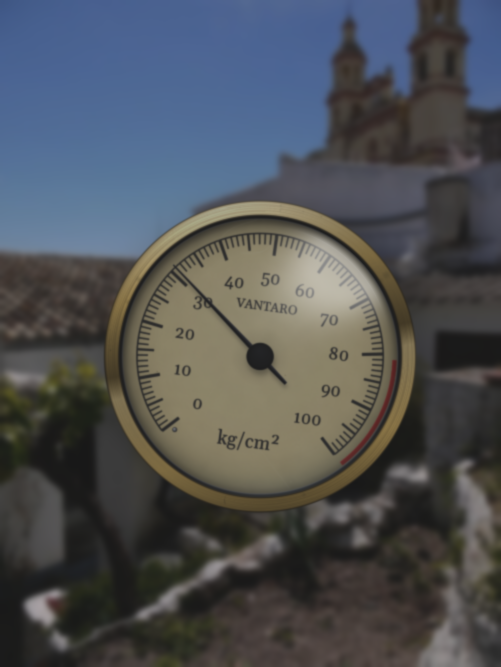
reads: value=31 unit=kg/cm²
